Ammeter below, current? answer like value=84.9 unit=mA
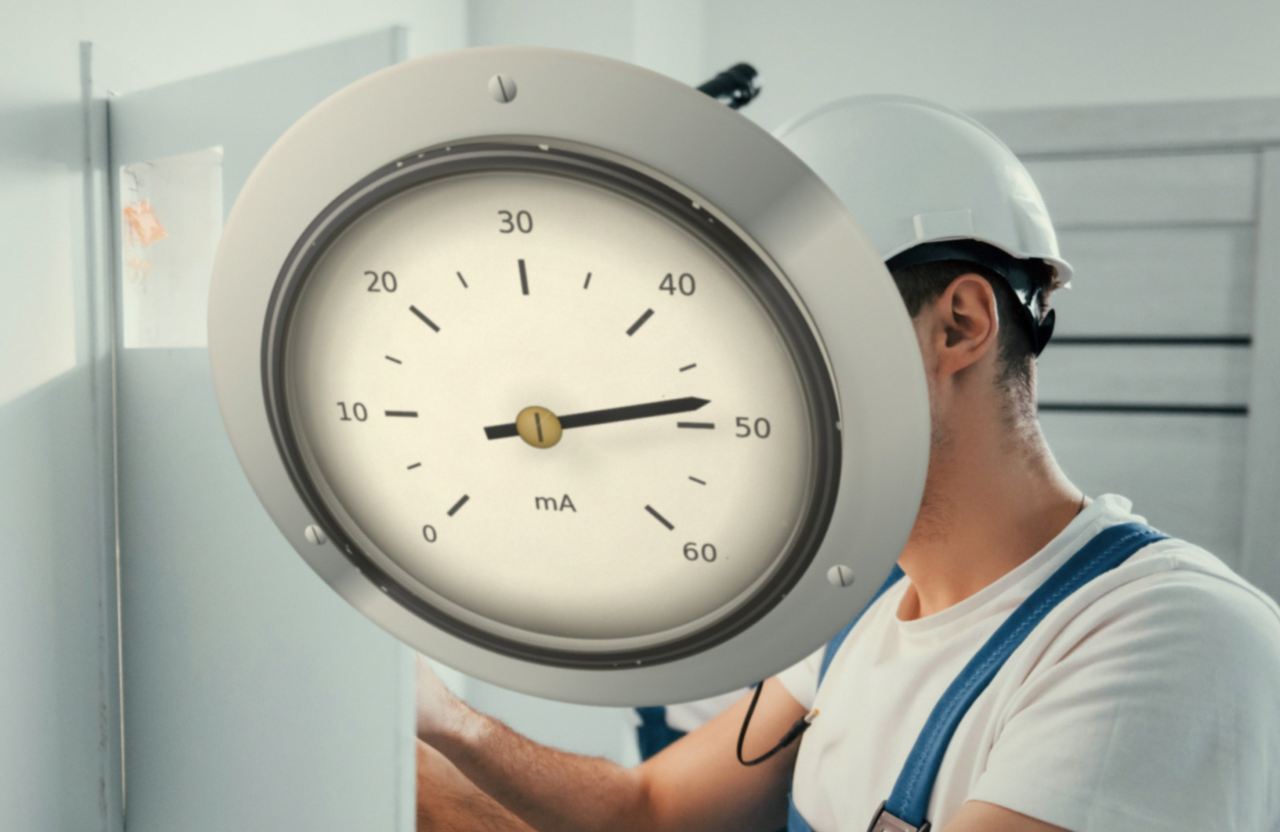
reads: value=47.5 unit=mA
